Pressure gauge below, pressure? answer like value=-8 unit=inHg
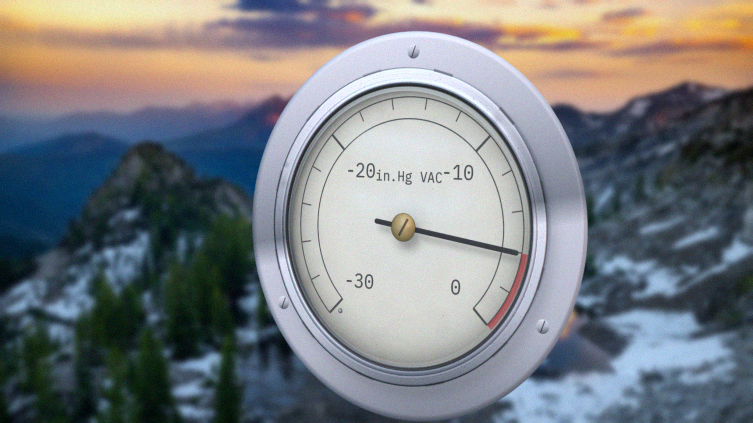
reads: value=-4 unit=inHg
